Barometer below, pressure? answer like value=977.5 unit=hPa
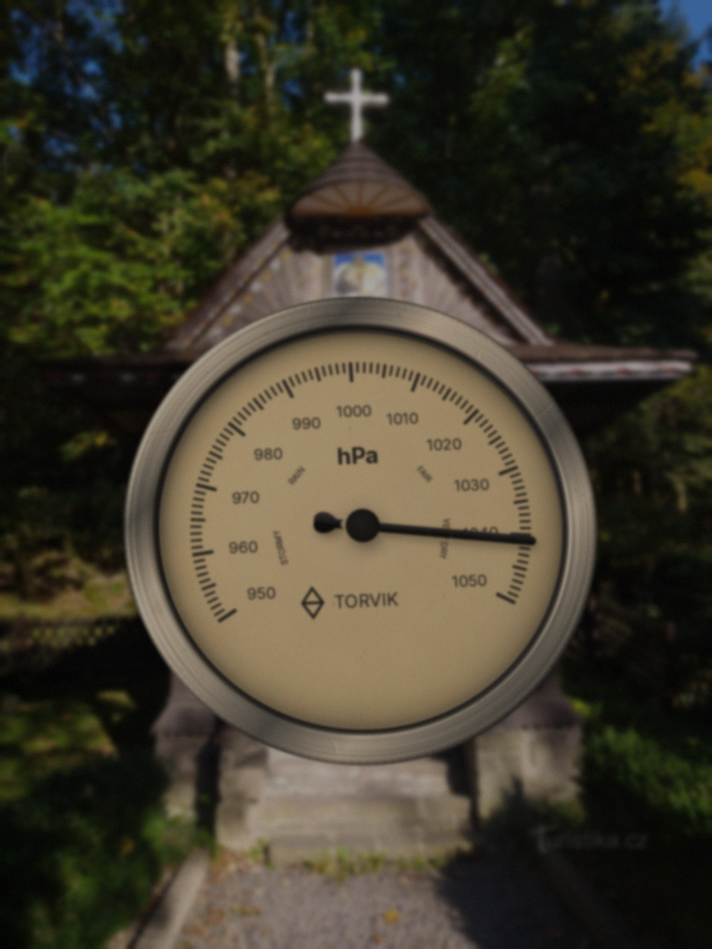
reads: value=1041 unit=hPa
